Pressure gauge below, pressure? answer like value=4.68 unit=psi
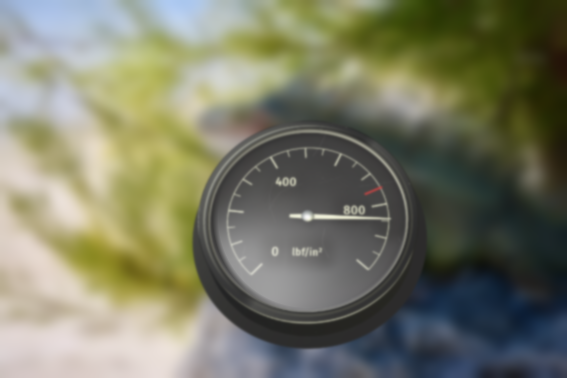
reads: value=850 unit=psi
